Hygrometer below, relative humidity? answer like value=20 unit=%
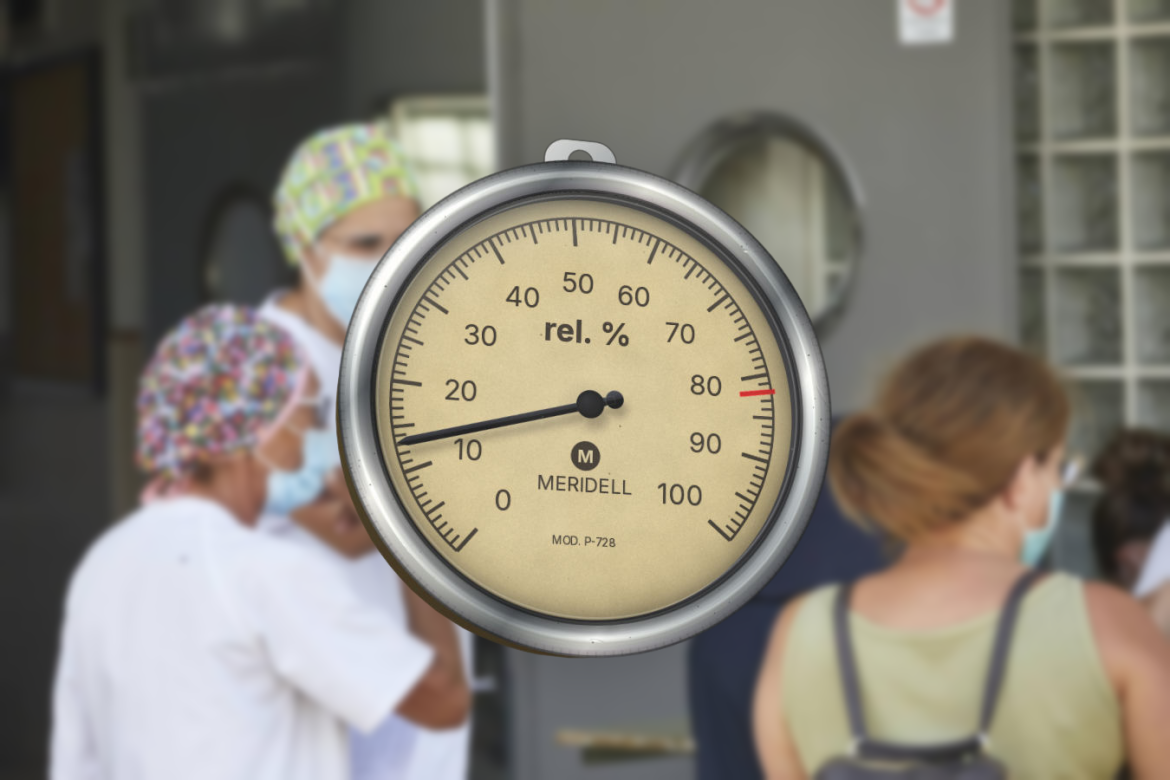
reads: value=13 unit=%
